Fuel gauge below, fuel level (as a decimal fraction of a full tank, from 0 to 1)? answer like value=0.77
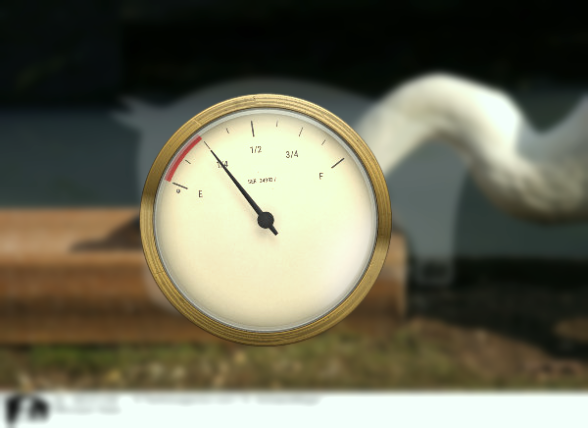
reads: value=0.25
